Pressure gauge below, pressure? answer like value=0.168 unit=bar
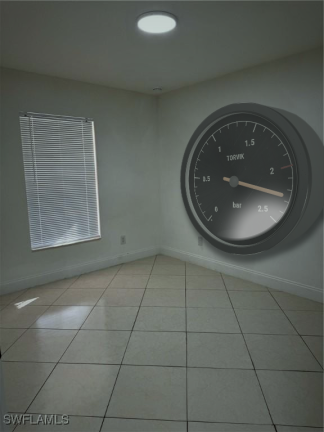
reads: value=2.25 unit=bar
